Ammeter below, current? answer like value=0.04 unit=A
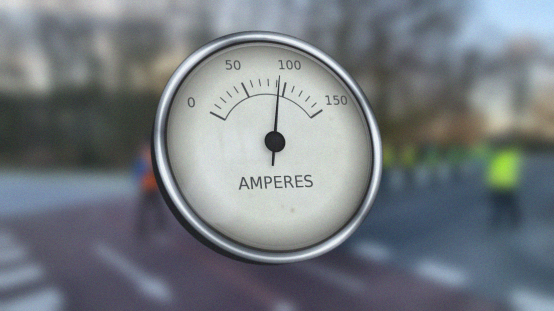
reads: value=90 unit=A
